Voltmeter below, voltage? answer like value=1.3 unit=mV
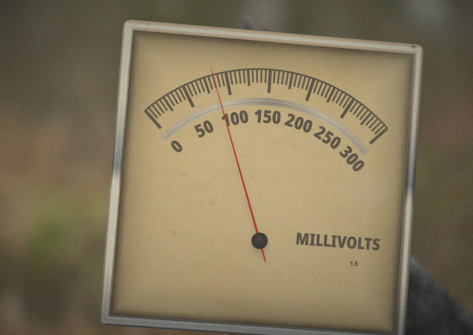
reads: value=85 unit=mV
